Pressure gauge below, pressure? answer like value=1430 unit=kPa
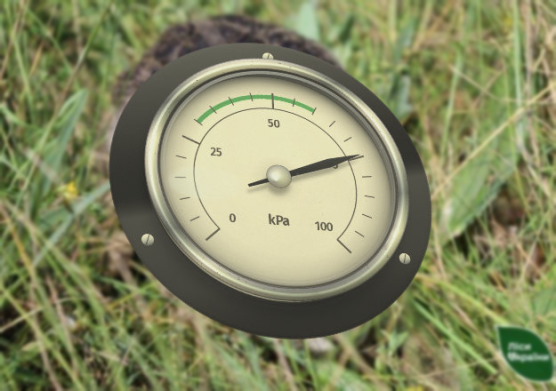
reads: value=75 unit=kPa
